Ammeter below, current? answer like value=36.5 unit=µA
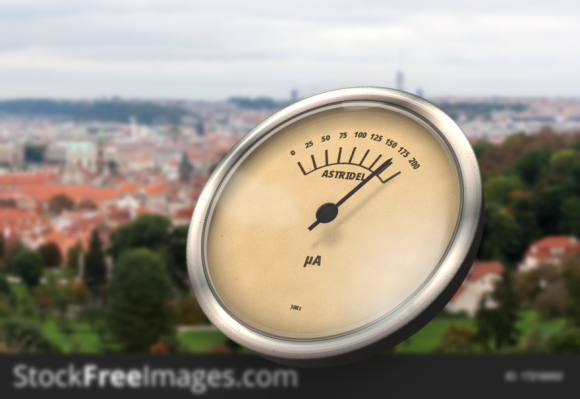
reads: value=175 unit=µA
